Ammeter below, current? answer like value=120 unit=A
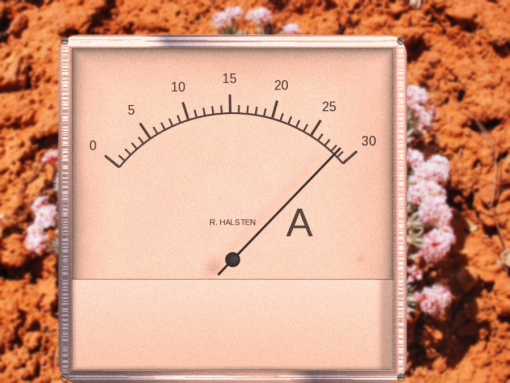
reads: value=28.5 unit=A
